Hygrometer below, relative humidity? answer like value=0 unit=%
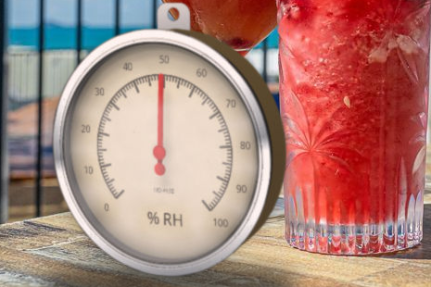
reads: value=50 unit=%
